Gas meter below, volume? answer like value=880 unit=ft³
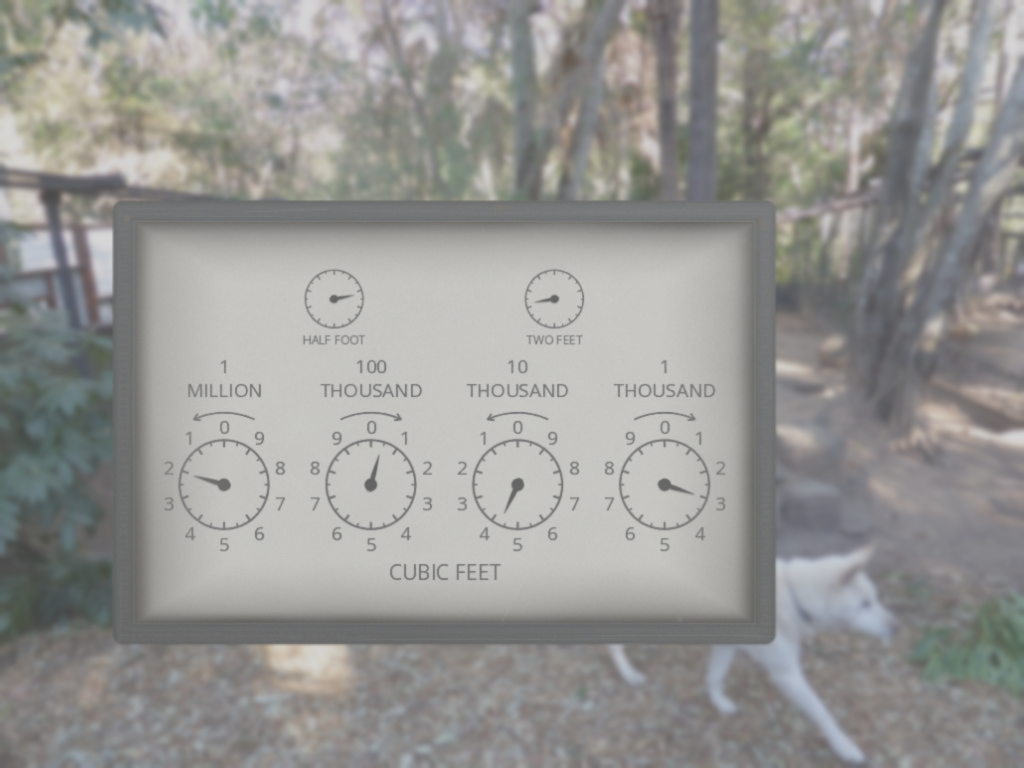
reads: value=204300 unit=ft³
